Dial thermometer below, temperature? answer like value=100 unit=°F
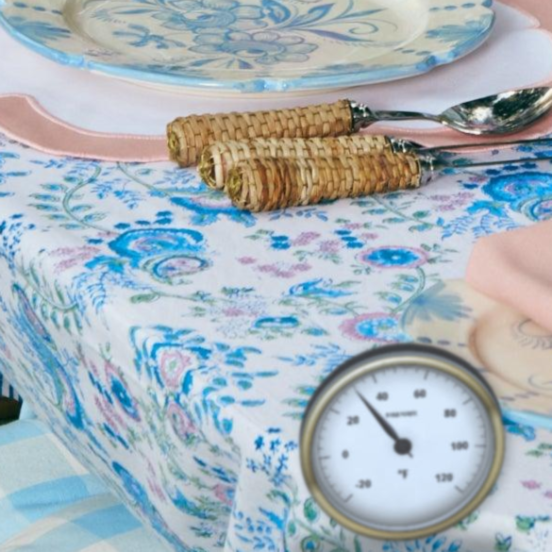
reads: value=32 unit=°F
